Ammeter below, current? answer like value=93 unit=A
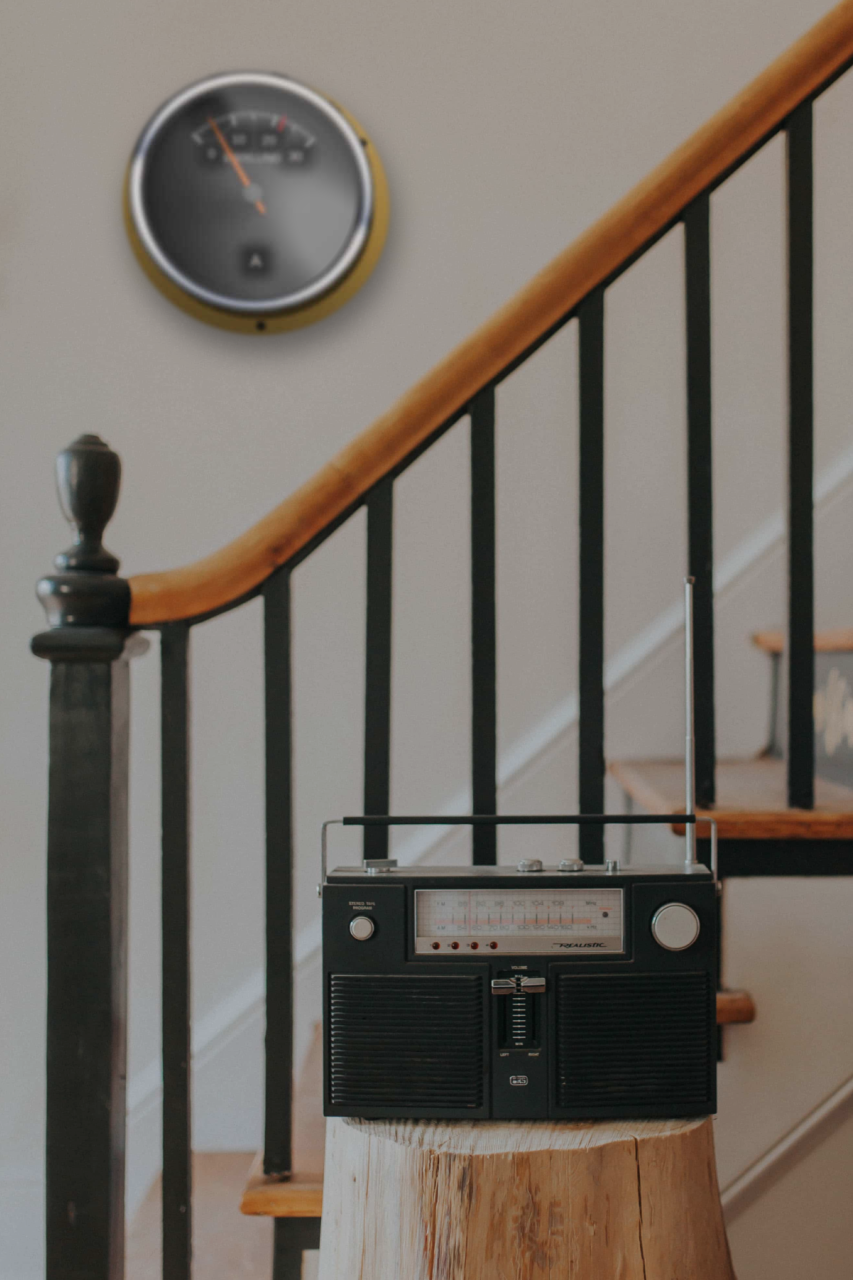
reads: value=5 unit=A
